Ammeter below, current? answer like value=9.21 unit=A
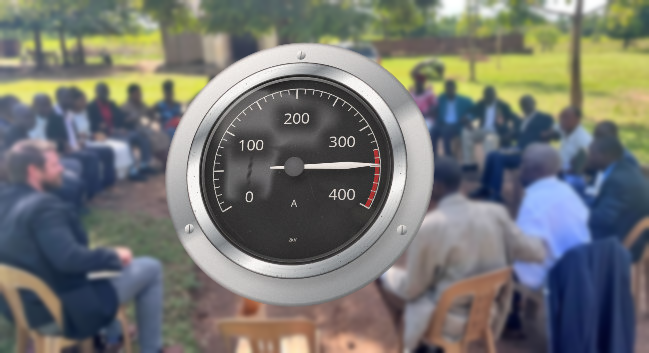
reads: value=350 unit=A
